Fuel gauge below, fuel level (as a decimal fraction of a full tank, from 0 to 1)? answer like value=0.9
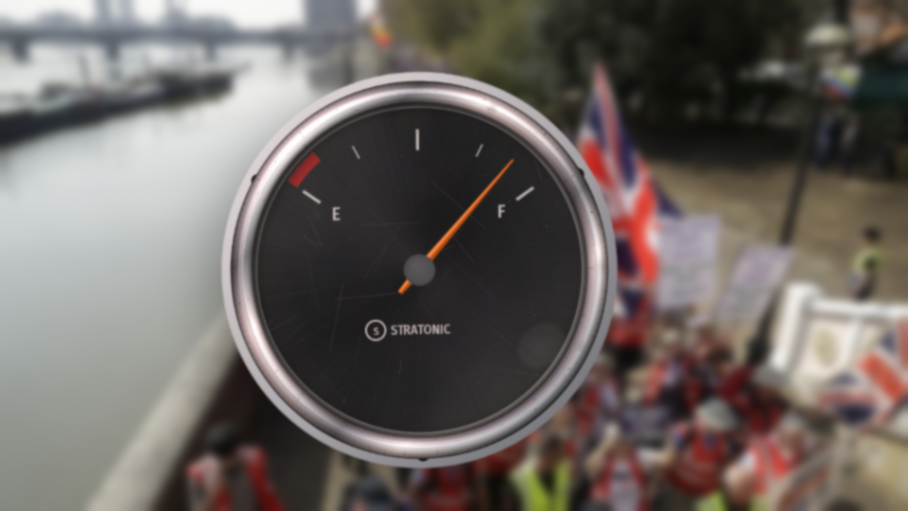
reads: value=0.875
